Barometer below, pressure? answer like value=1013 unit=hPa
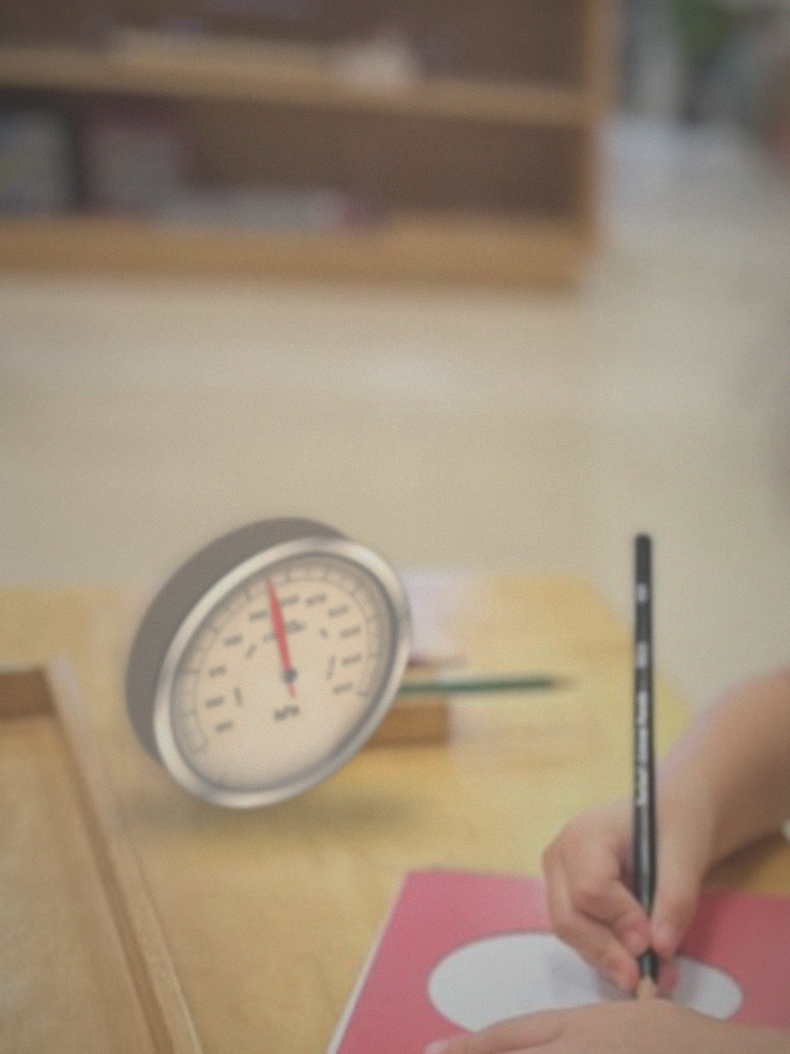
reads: value=995 unit=hPa
